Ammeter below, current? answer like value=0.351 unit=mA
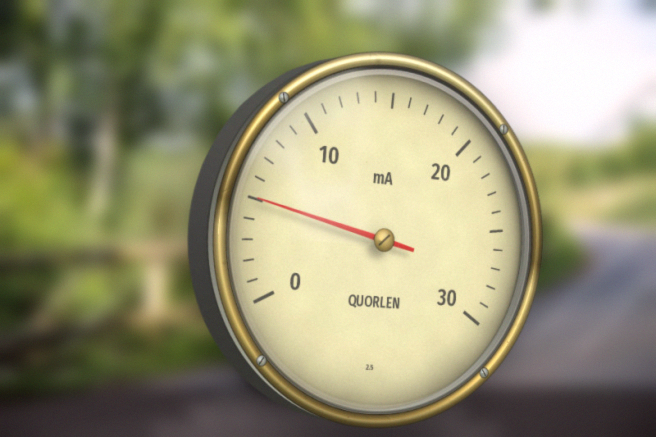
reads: value=5 unit=mA
